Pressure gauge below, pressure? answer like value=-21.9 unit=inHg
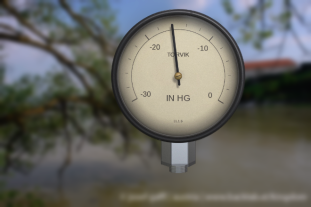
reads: value=-16 unit=inHg
